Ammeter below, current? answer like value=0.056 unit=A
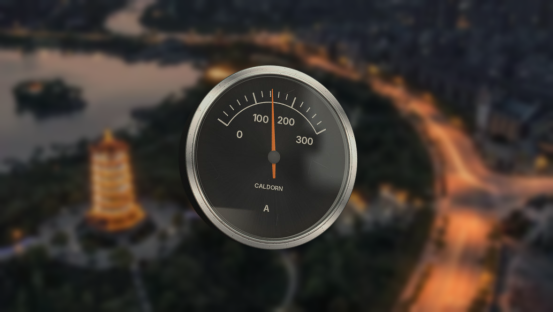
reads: value=140 unit=A
